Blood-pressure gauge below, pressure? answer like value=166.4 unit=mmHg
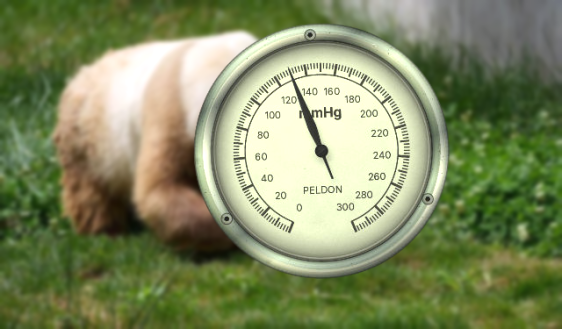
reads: value=130 unit=mmHg
